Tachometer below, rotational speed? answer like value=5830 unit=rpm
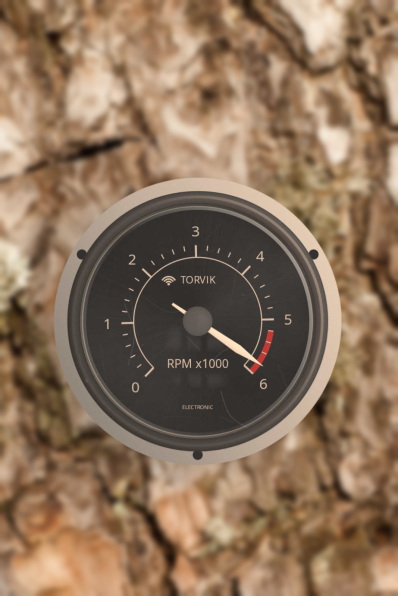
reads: value=5800 unit=rpm
